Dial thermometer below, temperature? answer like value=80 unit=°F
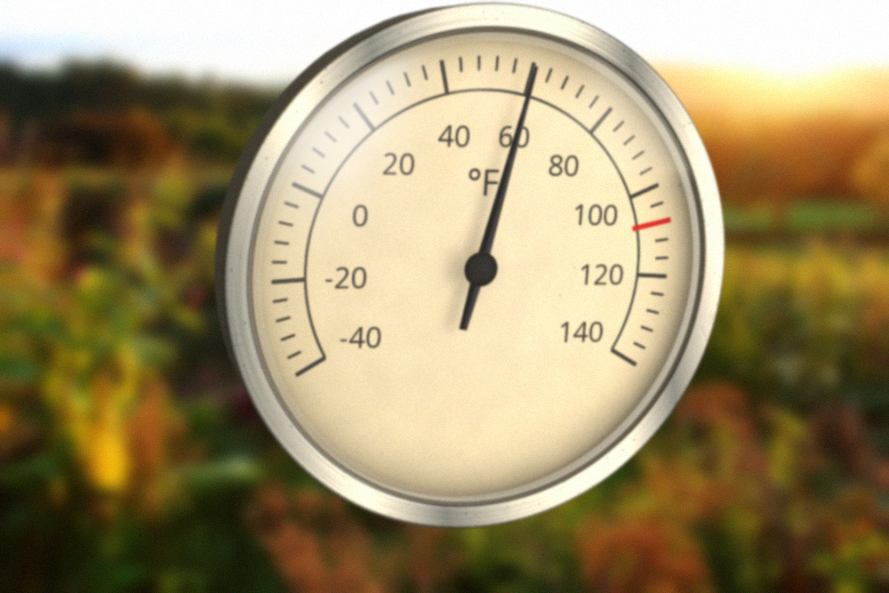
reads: value=60 unit=°F
